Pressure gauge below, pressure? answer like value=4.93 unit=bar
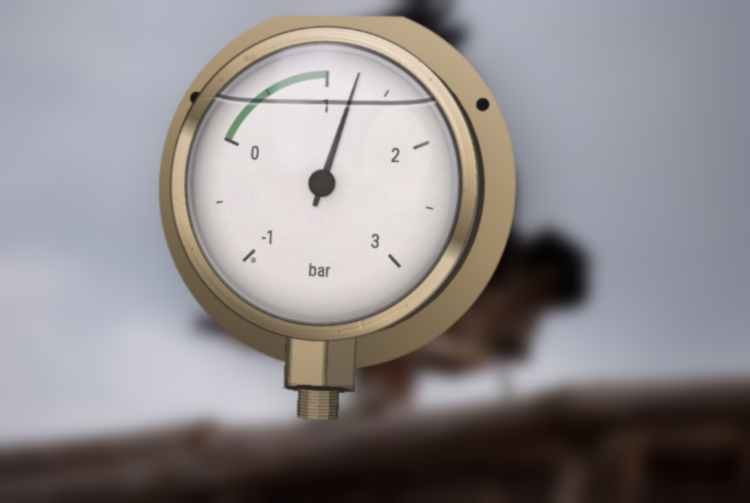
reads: value=1.25 unit=bar
